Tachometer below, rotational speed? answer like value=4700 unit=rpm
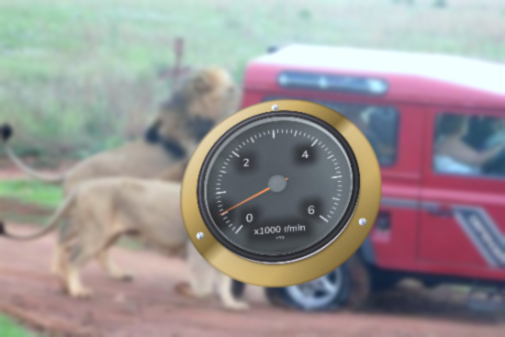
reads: value=500 unit=rpm
